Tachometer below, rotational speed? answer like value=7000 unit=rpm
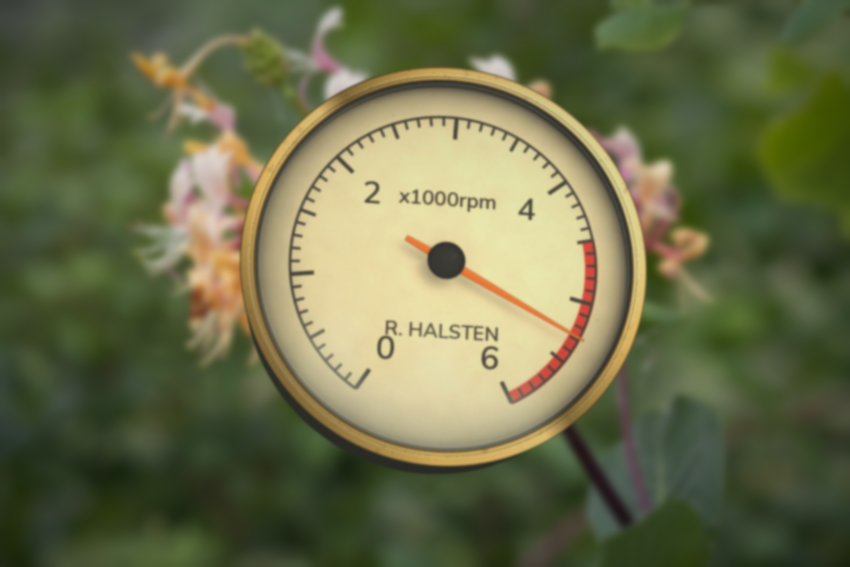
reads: value=5300 unit=rpm
